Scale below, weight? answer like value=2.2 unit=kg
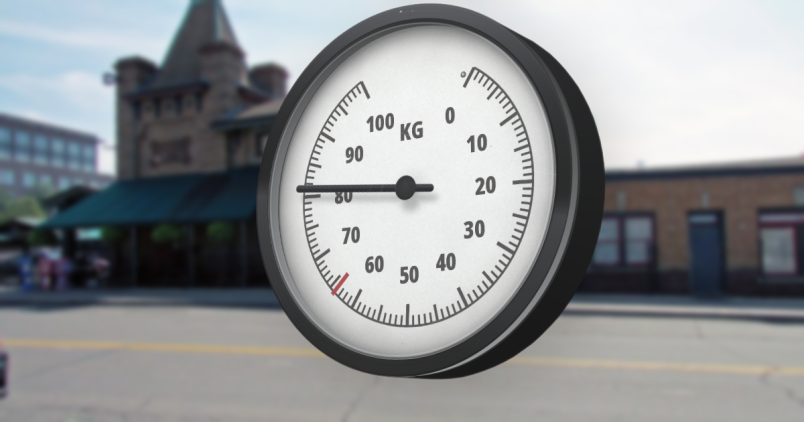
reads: value=81 unit=kg
